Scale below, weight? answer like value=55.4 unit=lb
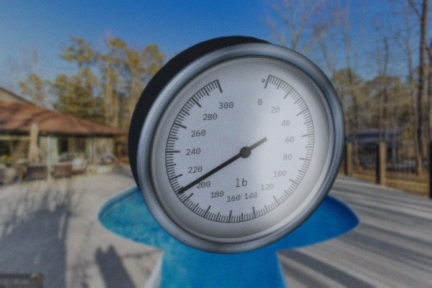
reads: value=210 unit=lb
